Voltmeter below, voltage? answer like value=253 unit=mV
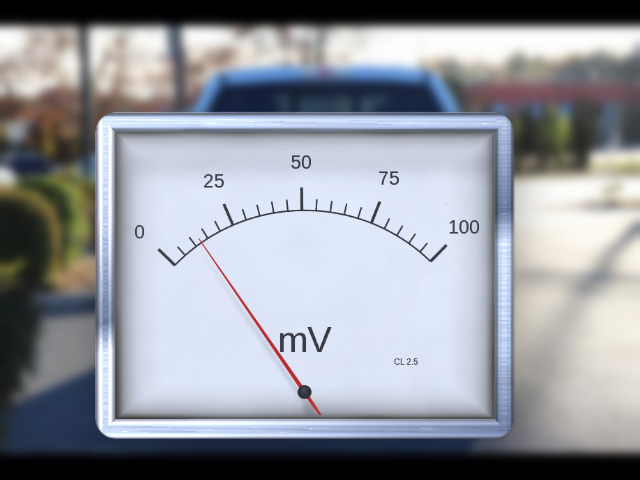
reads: value=12.5 unit=mV
